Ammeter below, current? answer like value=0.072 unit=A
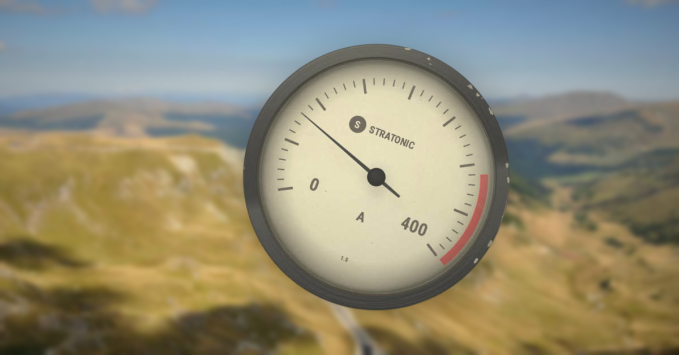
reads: value=80 unit=A
